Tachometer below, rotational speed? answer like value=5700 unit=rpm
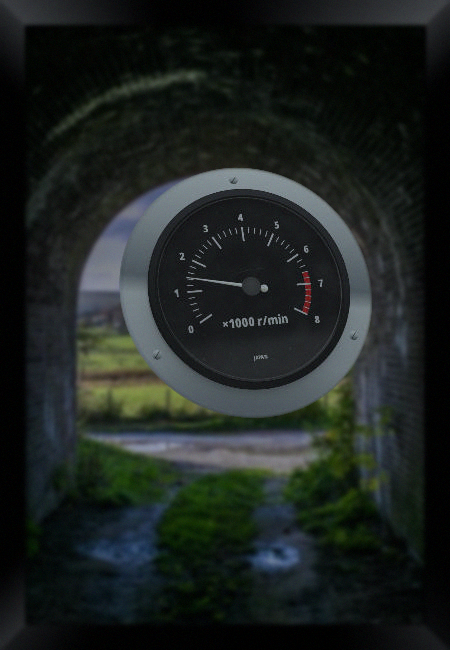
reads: value=1400 unit=rpm
